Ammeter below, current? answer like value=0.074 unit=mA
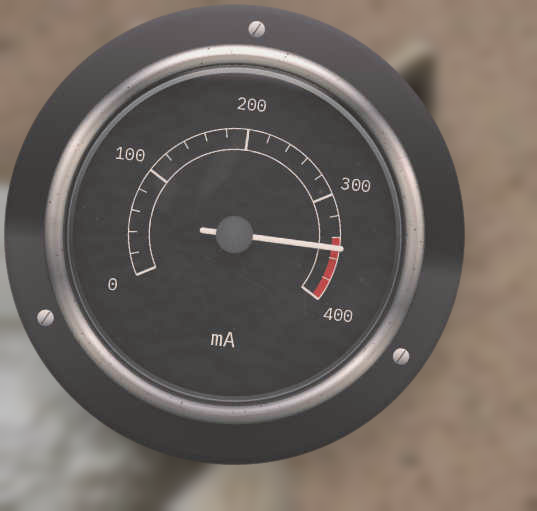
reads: value=350 unit=mA
